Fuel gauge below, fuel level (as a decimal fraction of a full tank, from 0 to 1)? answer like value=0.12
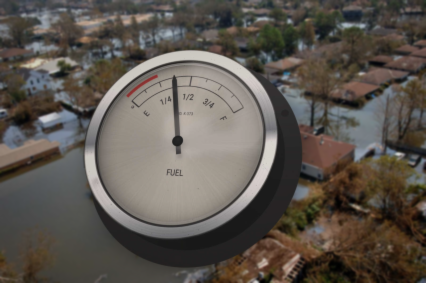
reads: value=0.375
